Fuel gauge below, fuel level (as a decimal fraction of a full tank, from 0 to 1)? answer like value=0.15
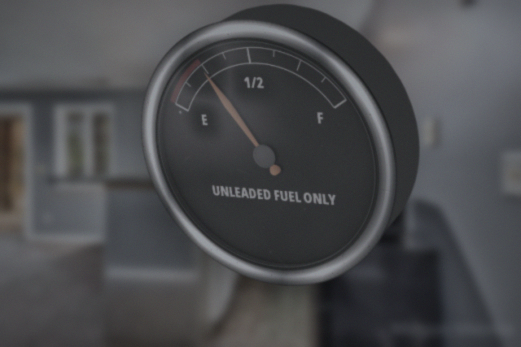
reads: value=0.25
